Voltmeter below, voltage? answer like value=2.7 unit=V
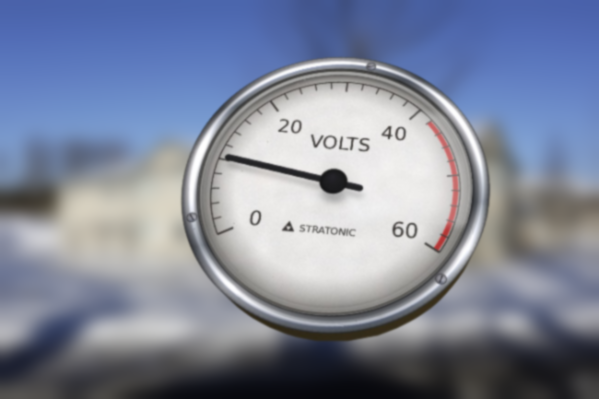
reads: value=10 unit=V
